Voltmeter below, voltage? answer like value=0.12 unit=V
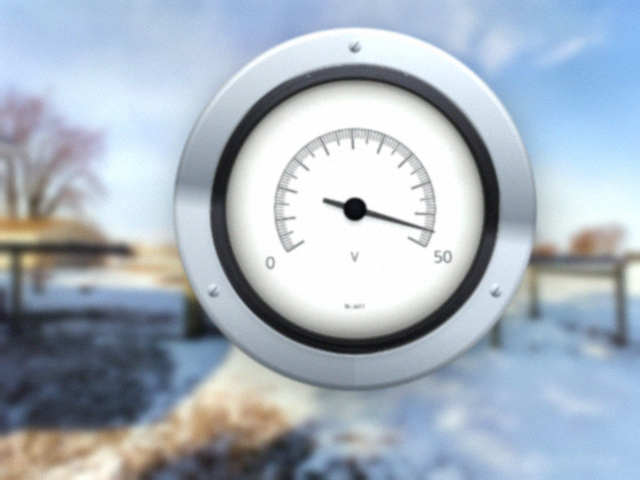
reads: value=47.5 unit=V
